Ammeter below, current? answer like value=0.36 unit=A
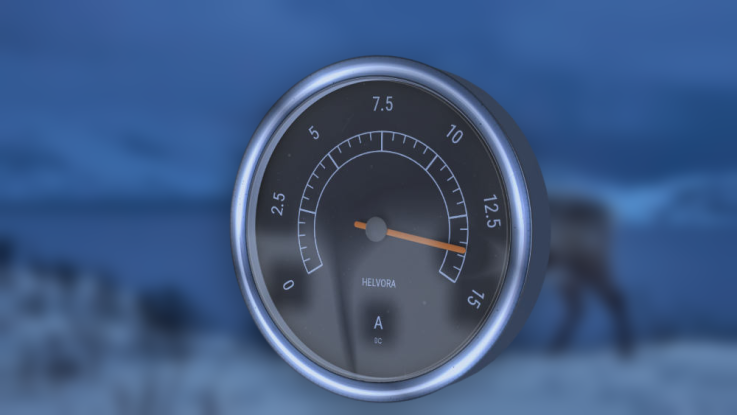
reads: value=13.75 unit=A
